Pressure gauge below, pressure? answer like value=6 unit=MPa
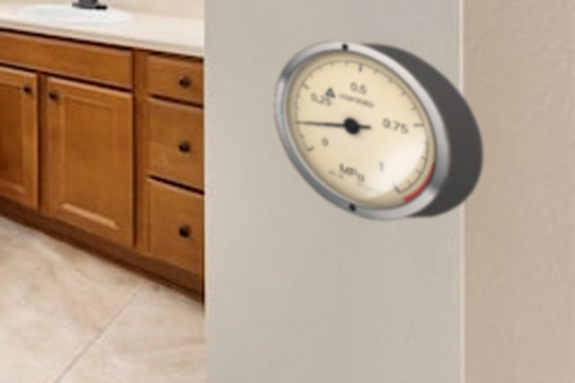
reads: value=0.1 unit=MPa
